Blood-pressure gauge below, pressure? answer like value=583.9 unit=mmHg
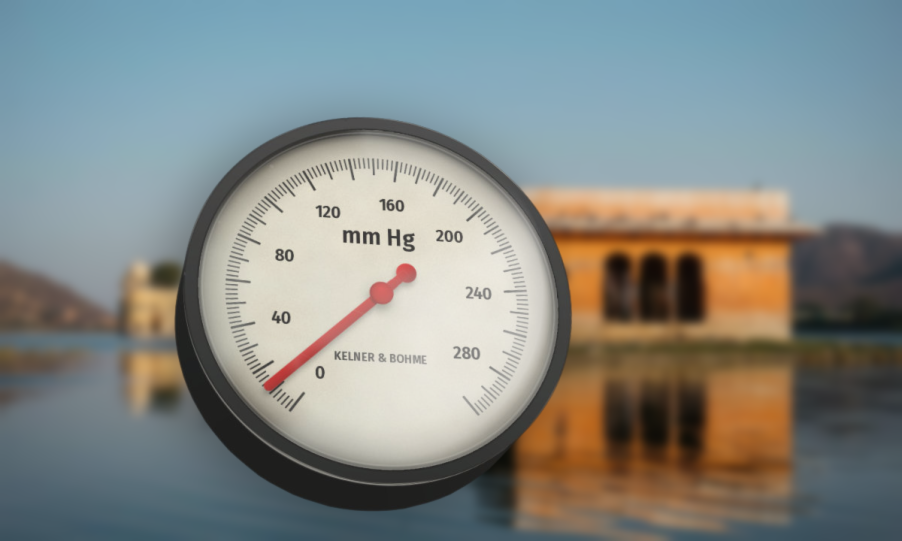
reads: value=12 unit=mmHg
